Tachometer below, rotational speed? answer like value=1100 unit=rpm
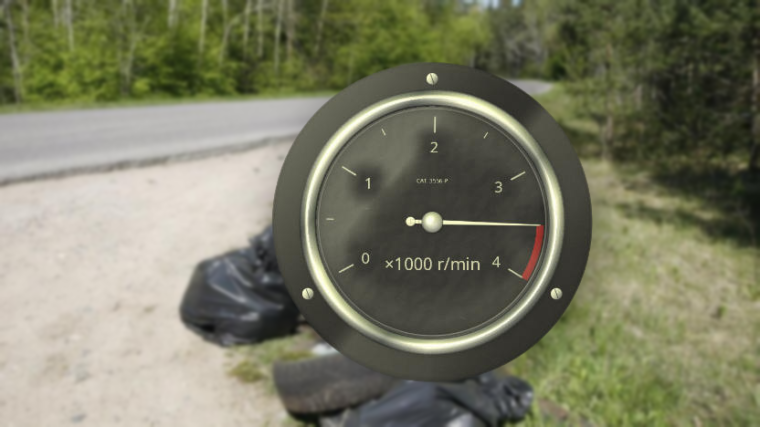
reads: value=3500 unit=rpm
